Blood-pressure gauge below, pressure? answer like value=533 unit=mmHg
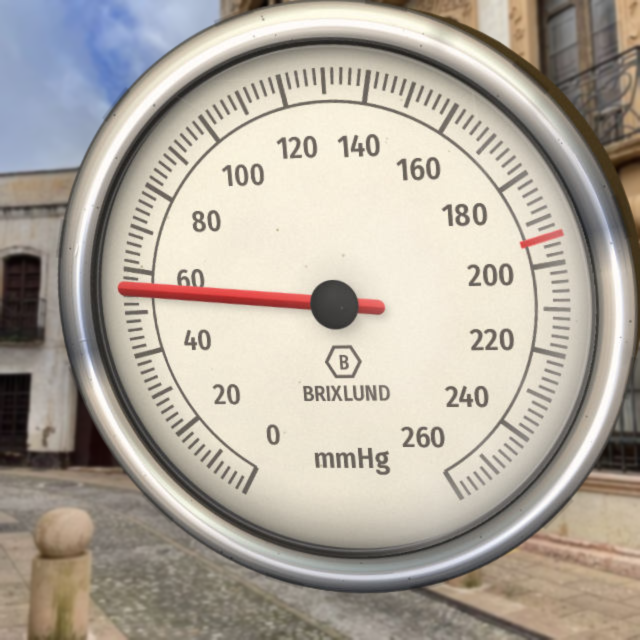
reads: value=56 unit=mmHg
